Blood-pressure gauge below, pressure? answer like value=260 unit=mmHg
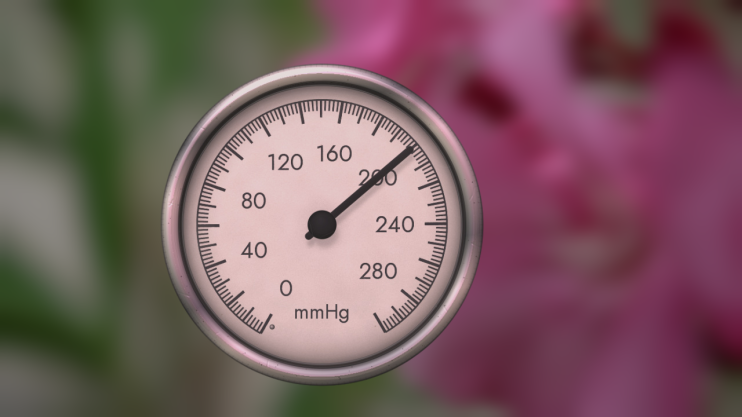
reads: value=200 unit=mmHg
